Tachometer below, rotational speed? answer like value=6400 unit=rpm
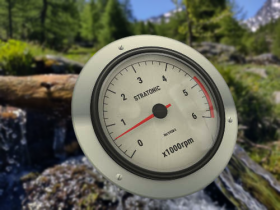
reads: value=600 unit=rpm
